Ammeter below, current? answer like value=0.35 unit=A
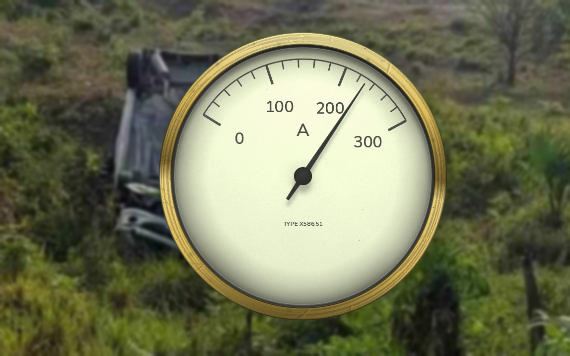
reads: value=230 unit=A
